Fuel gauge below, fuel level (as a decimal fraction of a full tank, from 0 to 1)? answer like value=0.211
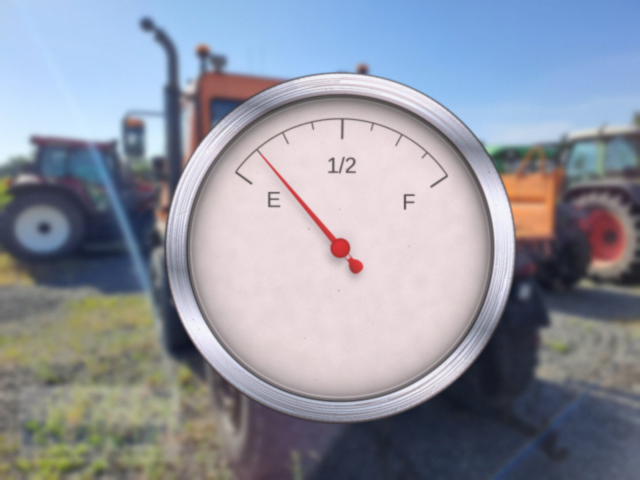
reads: value=0.125
